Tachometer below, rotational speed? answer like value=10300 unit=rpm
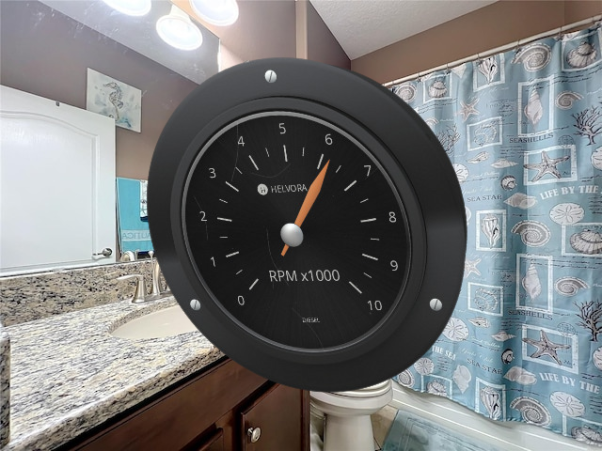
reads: value=6250 unit=rpm
